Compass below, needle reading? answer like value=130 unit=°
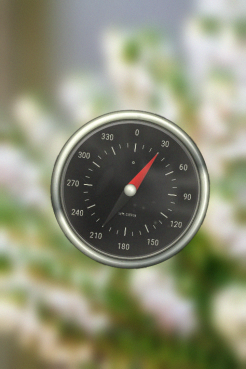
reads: value=30 unit=°
